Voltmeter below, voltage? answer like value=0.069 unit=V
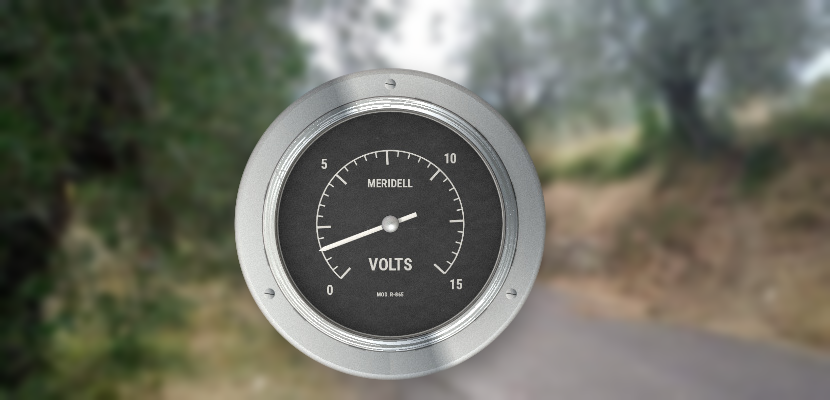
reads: value=1.5 unit=V
